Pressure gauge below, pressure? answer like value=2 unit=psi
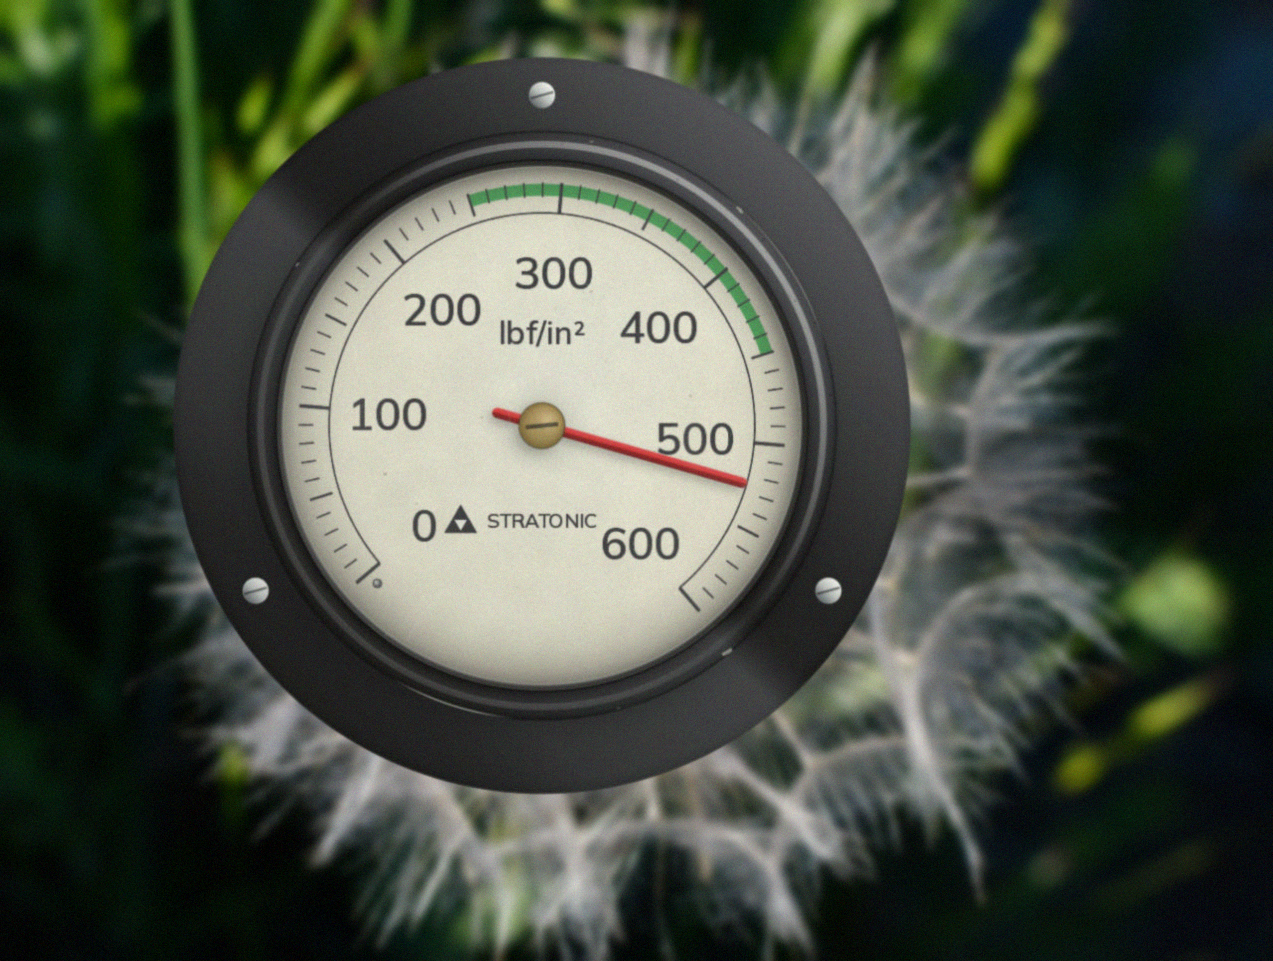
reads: value=525 unit=psi
